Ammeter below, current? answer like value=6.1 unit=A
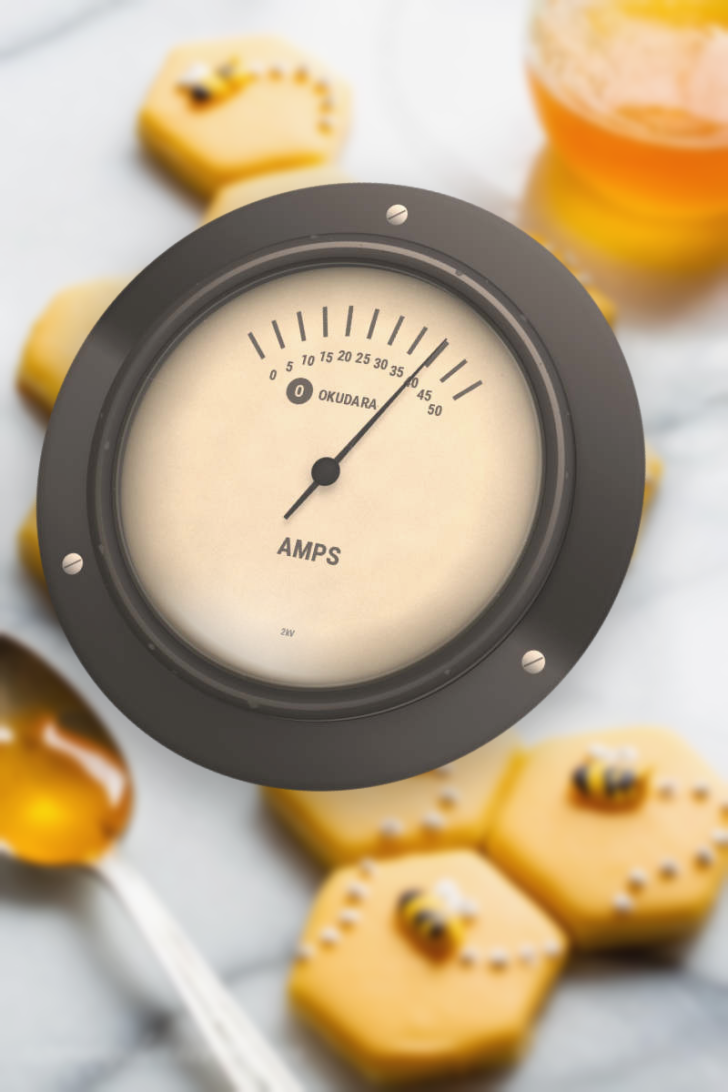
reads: value=40 unit=A
